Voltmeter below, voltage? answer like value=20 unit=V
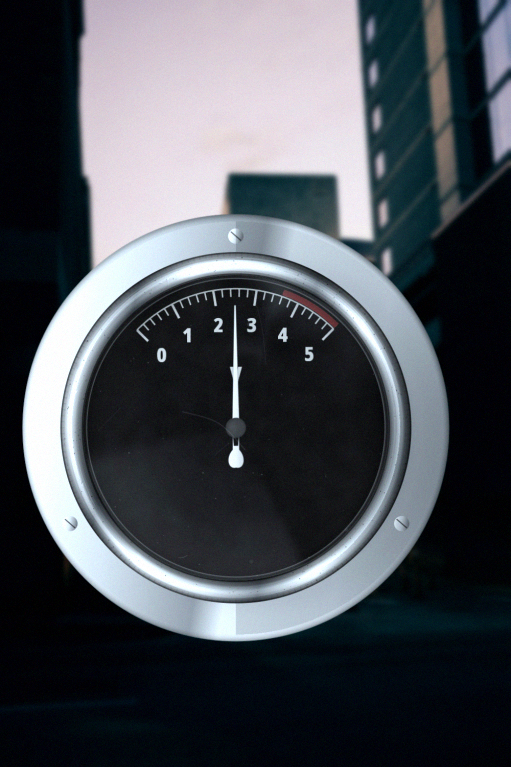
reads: value=2.5 unit=V
